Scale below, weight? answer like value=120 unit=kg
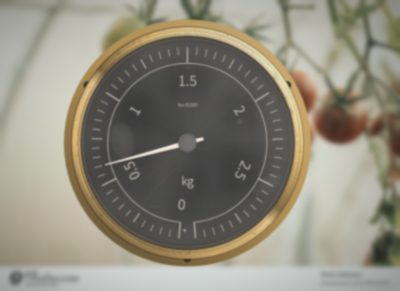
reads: value=0.6 unit=kg
